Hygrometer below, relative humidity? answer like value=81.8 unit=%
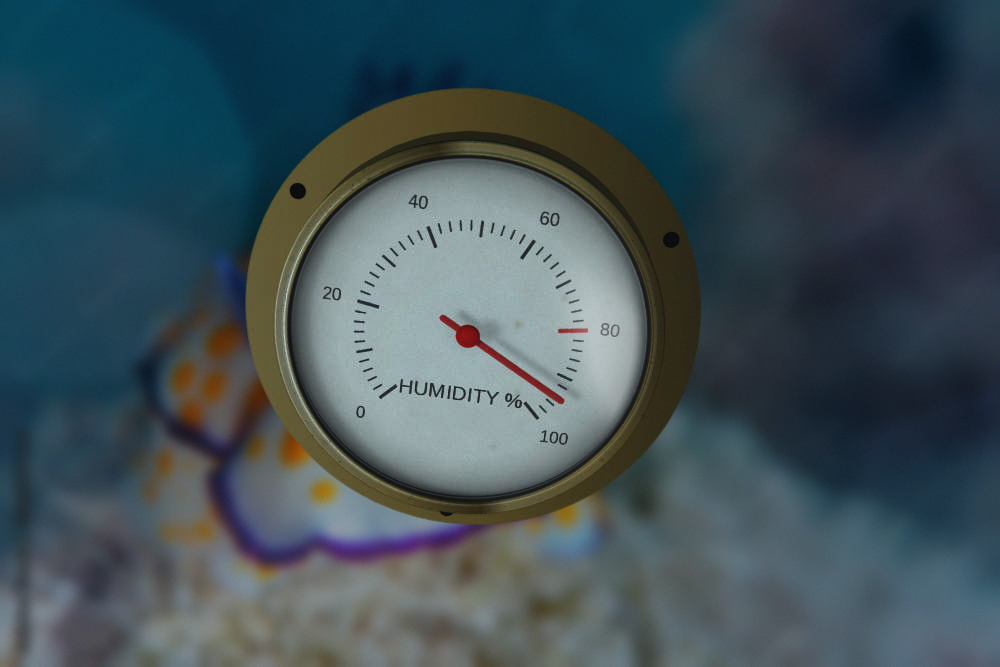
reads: value=94 unit=%
